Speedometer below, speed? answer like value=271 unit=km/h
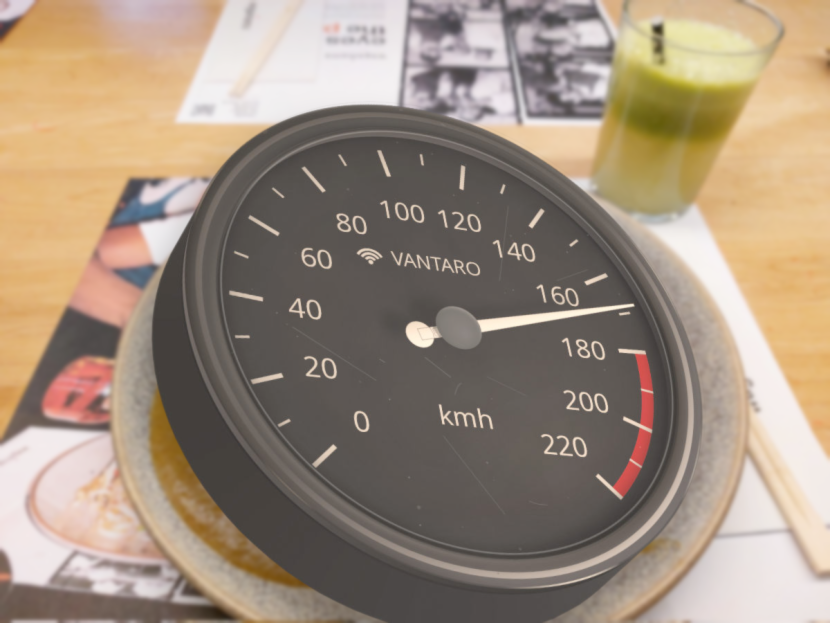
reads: value=170 unit=km/h
